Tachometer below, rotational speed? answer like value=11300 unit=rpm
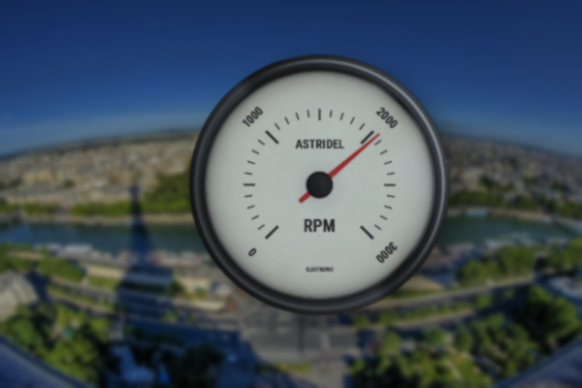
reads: value=2050 unit=rpm
